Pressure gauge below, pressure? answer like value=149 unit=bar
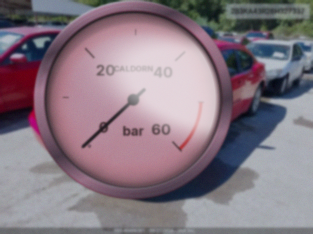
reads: value=0 unit=bar
